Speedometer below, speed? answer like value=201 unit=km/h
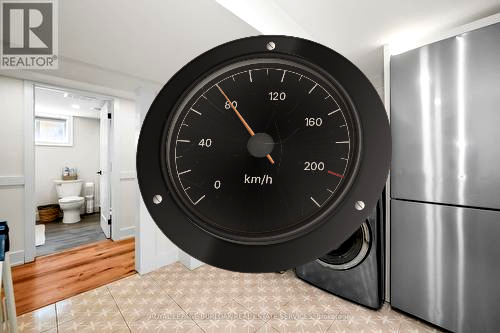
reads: value=80 unit=km/h
